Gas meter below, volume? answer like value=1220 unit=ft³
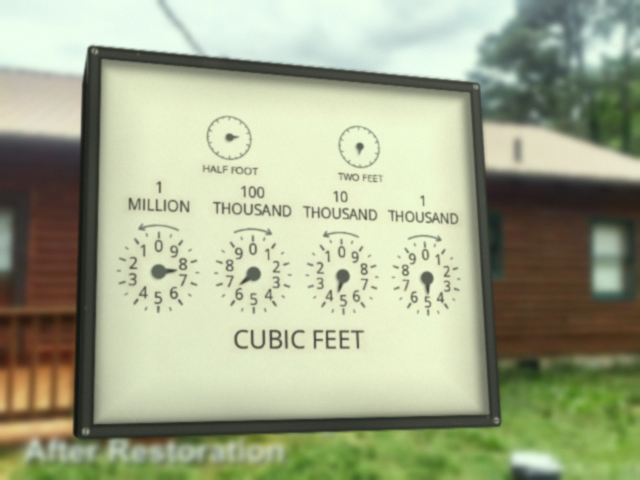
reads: value=764500 unit=ft³
